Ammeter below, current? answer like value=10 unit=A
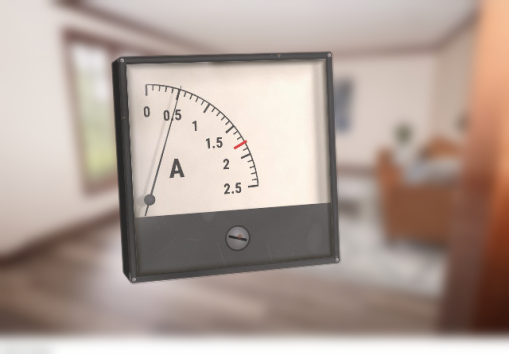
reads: value=0.5 unit=A
